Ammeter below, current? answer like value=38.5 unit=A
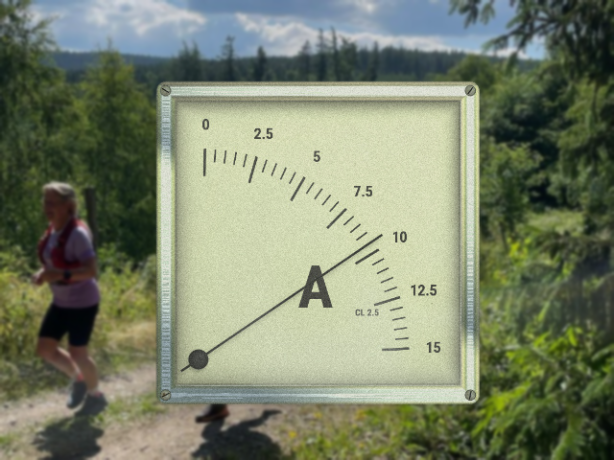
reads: value=9.5 unit=A
